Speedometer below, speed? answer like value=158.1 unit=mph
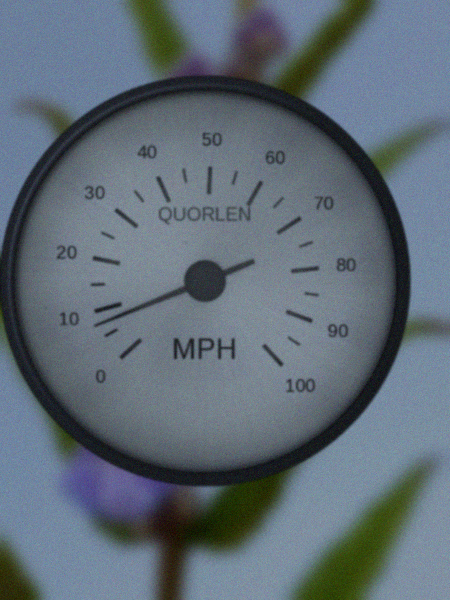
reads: value=7.5 unit=mph
